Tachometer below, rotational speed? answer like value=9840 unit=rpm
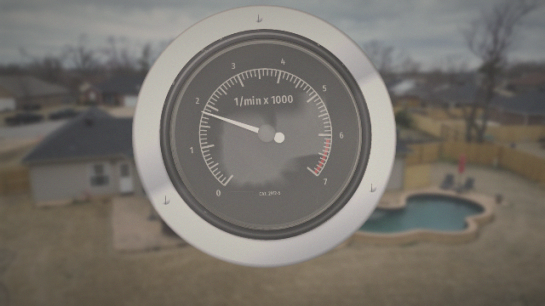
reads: value=1800 unit=rpm
